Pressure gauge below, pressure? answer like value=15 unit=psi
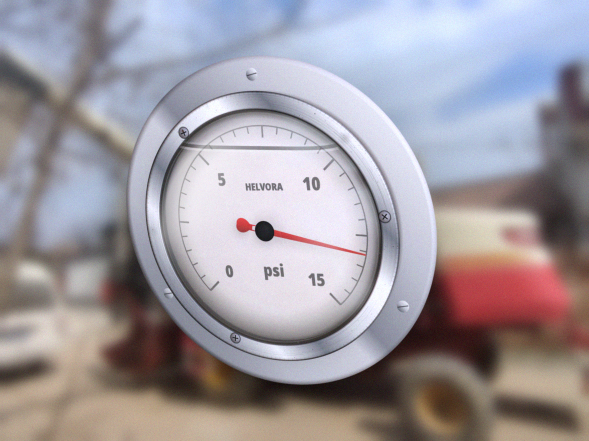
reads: value=13 unit=psi
